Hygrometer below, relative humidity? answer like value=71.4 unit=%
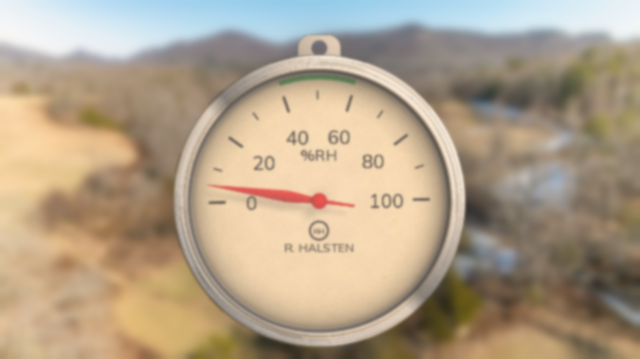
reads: value=5 unit=%
